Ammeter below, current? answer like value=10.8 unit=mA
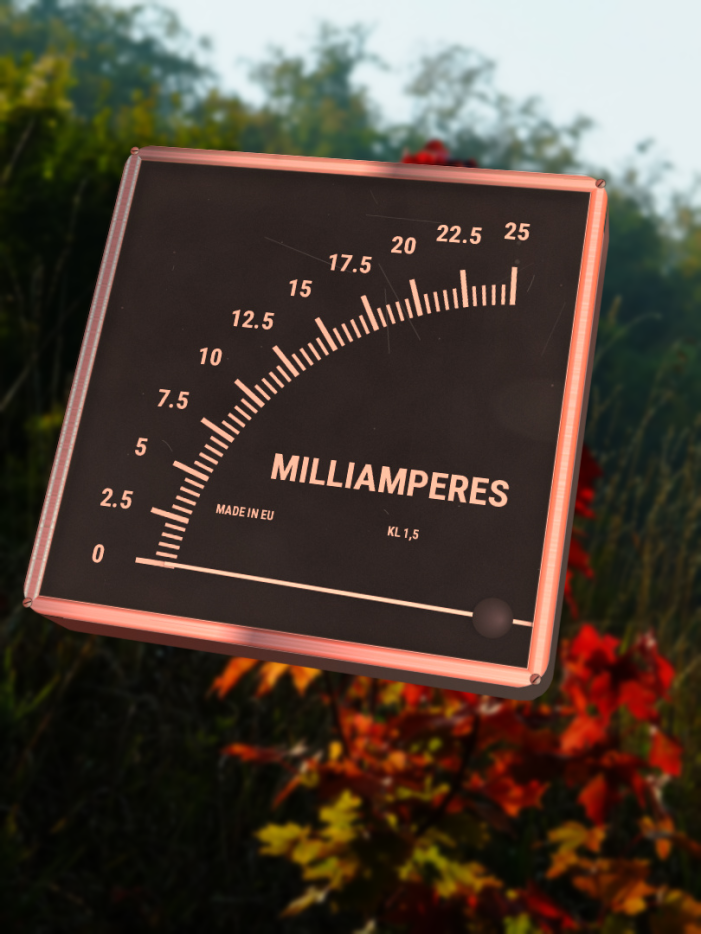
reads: value=0 unit=mA
